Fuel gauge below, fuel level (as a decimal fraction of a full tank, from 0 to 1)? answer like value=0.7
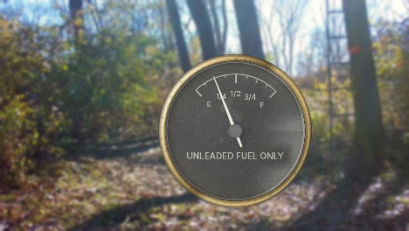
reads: value=0.25
